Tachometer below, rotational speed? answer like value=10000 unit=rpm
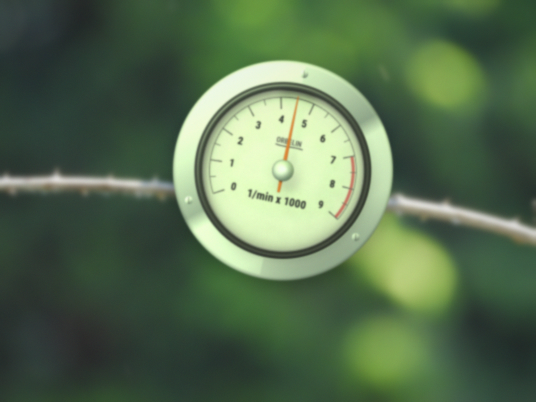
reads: value=4500 unit=rpm
